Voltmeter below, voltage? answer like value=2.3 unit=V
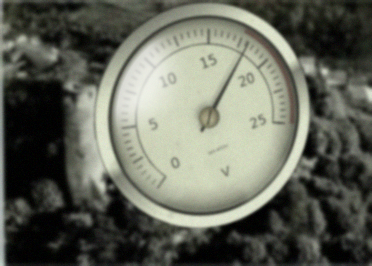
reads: value=18 unit=V
